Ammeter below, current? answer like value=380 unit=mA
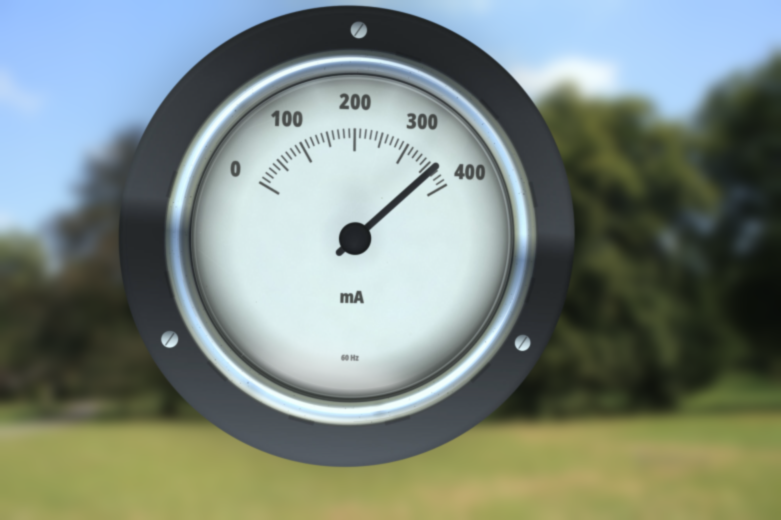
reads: value=360 unit=mA
